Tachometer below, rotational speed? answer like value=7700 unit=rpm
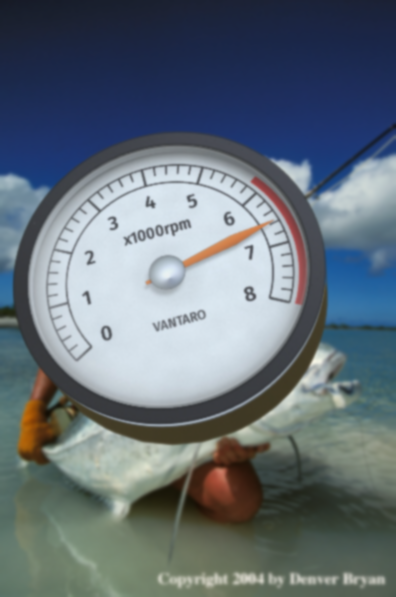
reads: value=6600 unit=rpm
